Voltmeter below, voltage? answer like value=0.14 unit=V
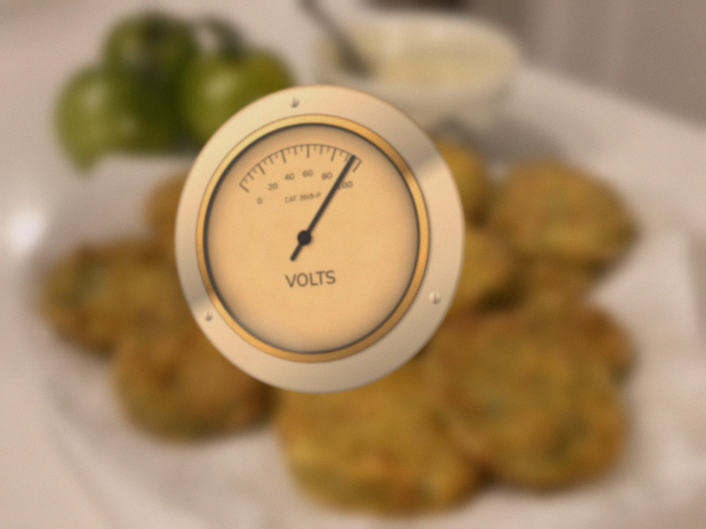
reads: value=95 unit=V
